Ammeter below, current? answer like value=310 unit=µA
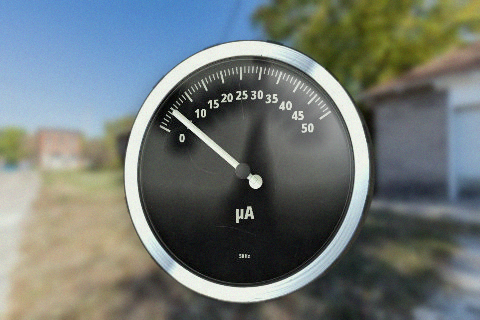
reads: value=5 unit=µA
